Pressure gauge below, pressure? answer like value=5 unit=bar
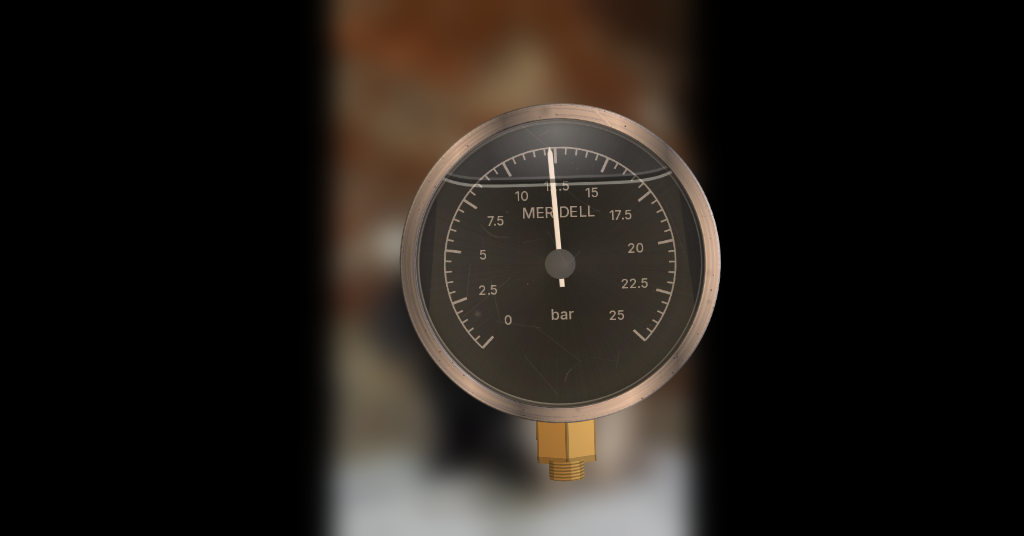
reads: value=12.25 unit=bar
